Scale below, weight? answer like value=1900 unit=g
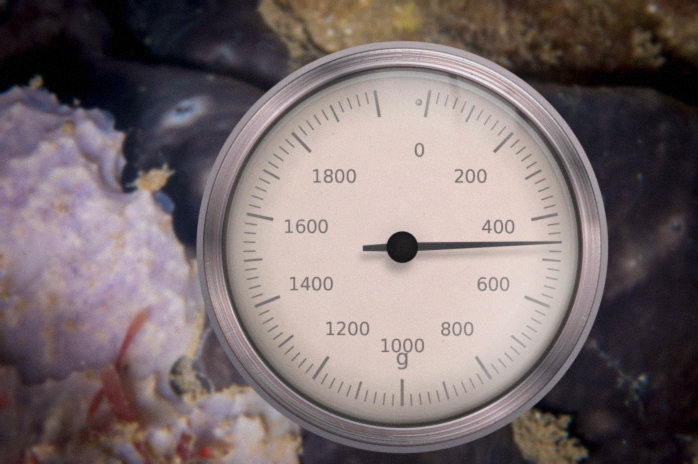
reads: value=460 unit=g
